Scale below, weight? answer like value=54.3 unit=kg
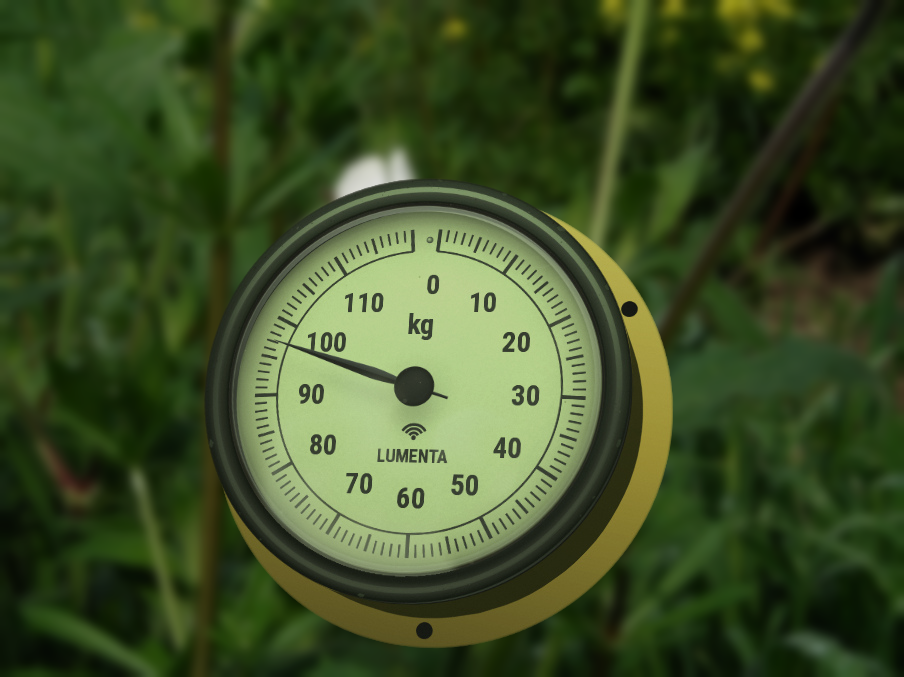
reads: value=97 unit=kg
